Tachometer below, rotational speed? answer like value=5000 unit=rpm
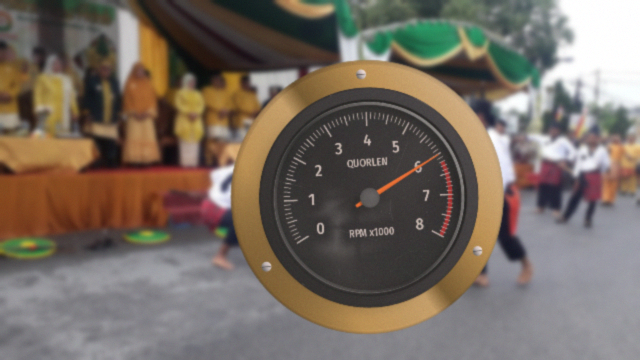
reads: value=6000 unit=rpm
